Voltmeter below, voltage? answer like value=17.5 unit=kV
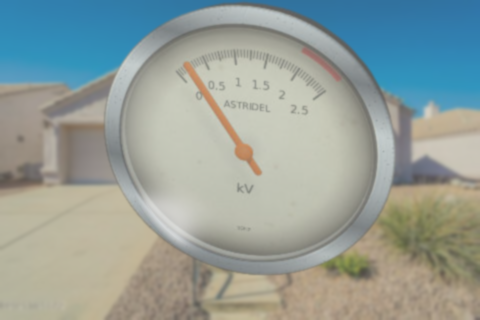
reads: value=0.25 unit=kV
